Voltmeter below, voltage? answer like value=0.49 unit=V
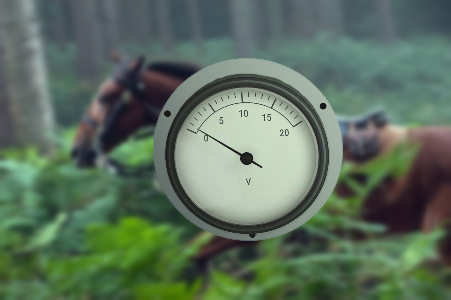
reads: value=1 unit=V
